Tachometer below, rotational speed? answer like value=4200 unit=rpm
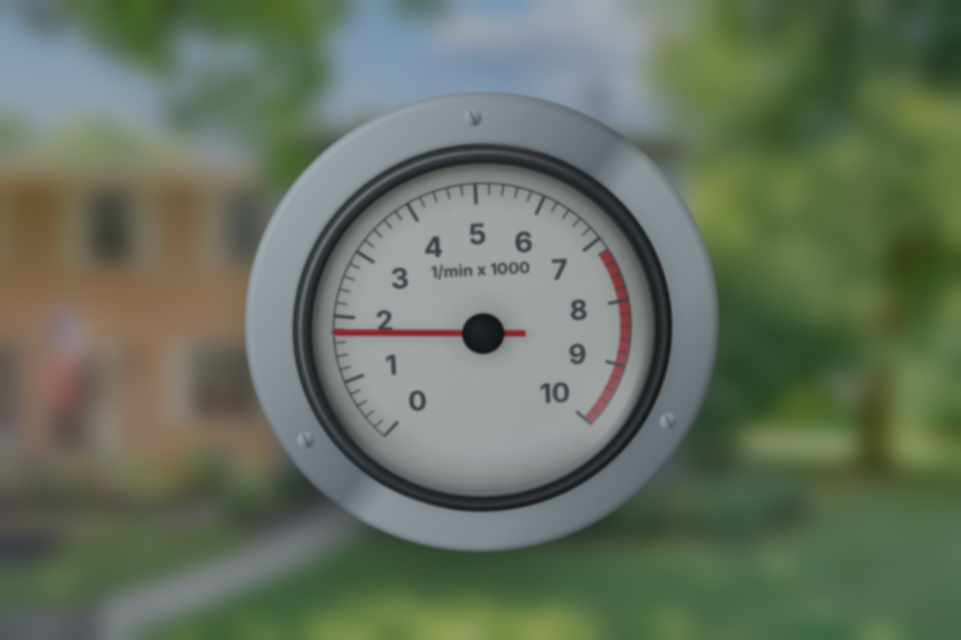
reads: value=1800 unit=rpm
